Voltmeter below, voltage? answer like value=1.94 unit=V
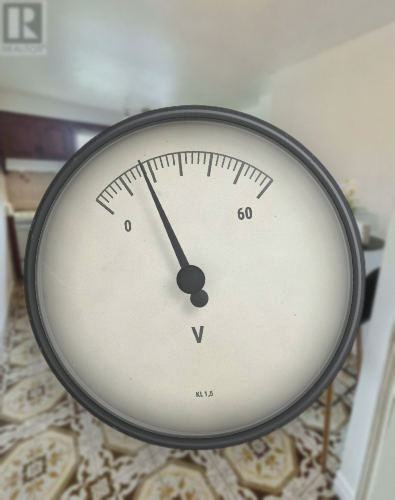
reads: value=18 unit=V
